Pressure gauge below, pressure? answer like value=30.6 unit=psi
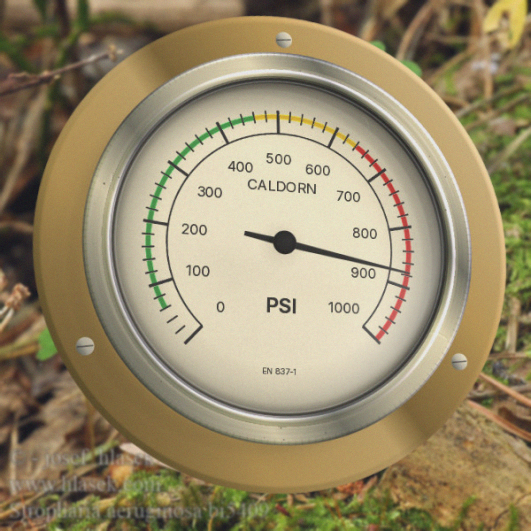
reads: value=880 unit=psi
